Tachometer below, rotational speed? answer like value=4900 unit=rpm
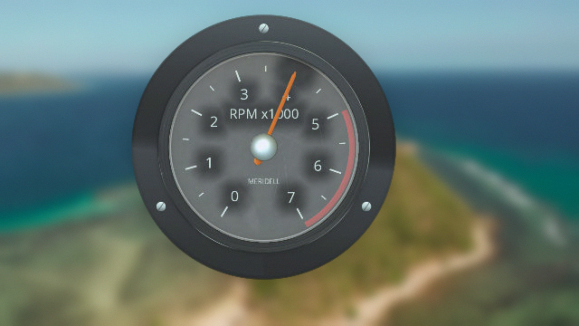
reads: value=4000 unit=rpm
